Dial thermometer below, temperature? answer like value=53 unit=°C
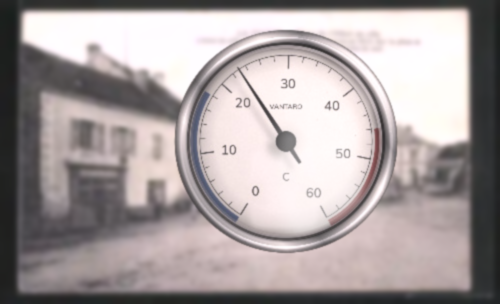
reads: value=23 unit=°C
